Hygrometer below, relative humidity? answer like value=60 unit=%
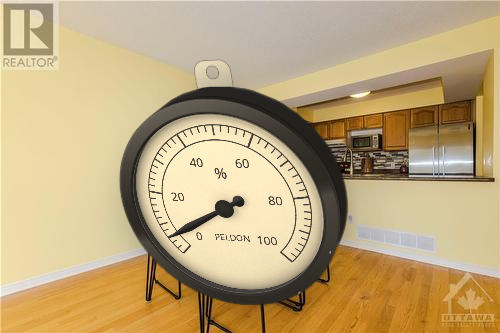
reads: value=6 unit=%
